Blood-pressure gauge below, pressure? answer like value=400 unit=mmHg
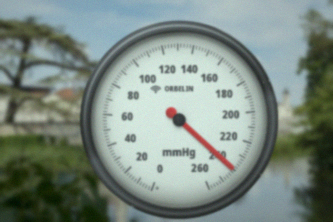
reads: value=240 unit=mmHg
